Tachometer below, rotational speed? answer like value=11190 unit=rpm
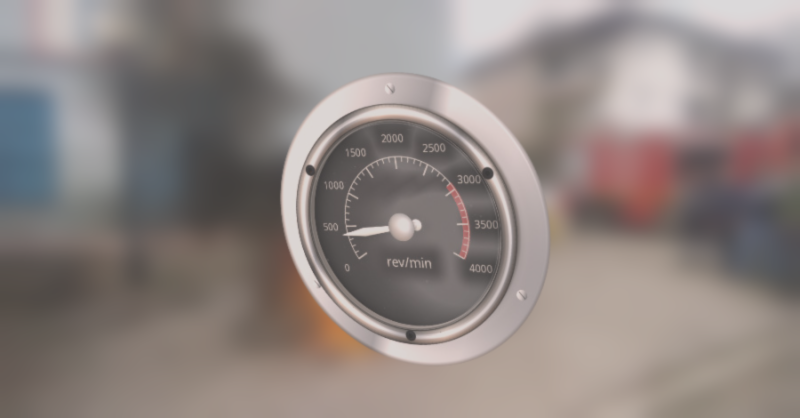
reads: value=400 unit=rpm
